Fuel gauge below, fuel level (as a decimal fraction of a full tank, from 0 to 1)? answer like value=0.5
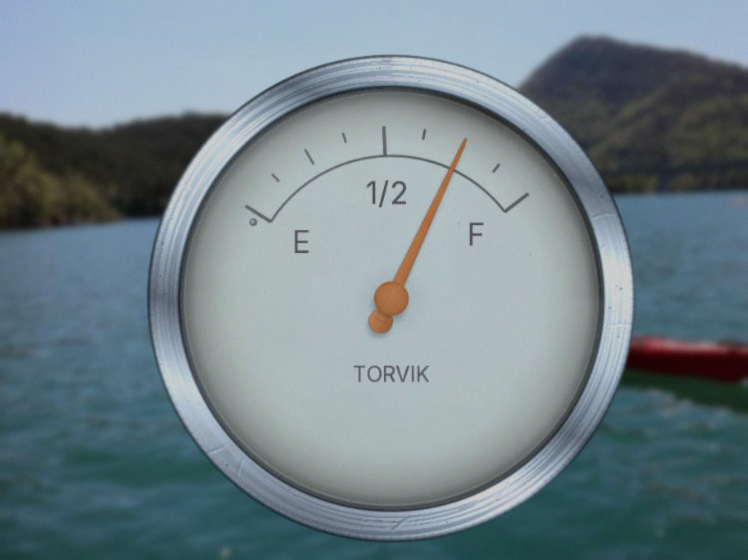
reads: value=0.75
